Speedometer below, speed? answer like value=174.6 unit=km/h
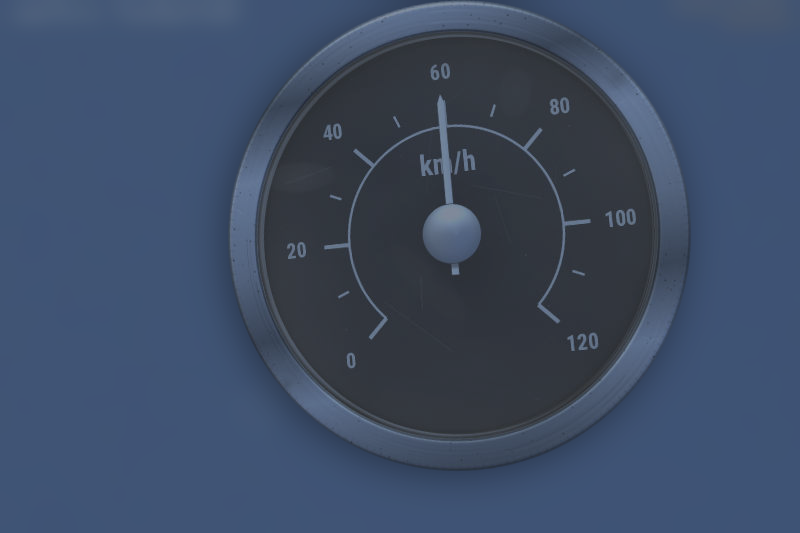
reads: value=60 unit=km/h
